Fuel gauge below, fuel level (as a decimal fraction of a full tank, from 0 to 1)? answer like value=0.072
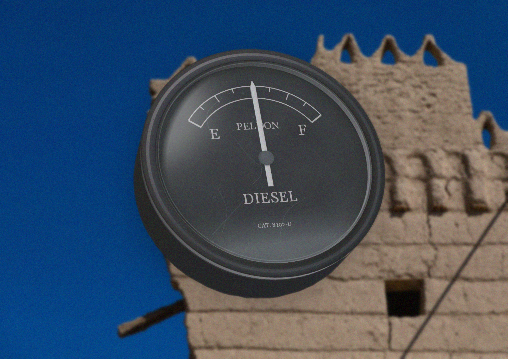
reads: value=0.5
